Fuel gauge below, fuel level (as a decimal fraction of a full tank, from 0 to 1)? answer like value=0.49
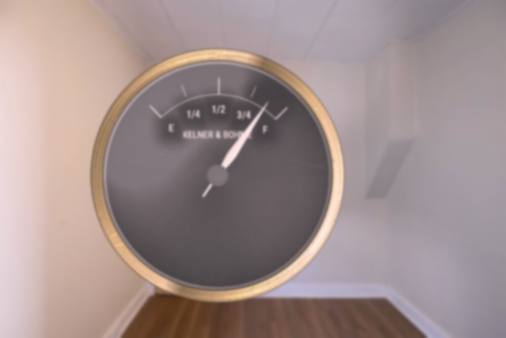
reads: value=0.875
